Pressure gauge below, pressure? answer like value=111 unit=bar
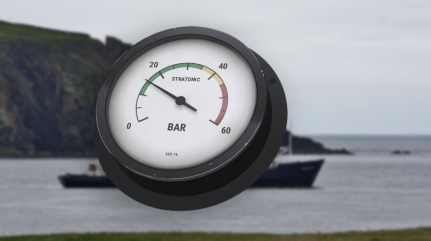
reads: value=15 unit=bar
